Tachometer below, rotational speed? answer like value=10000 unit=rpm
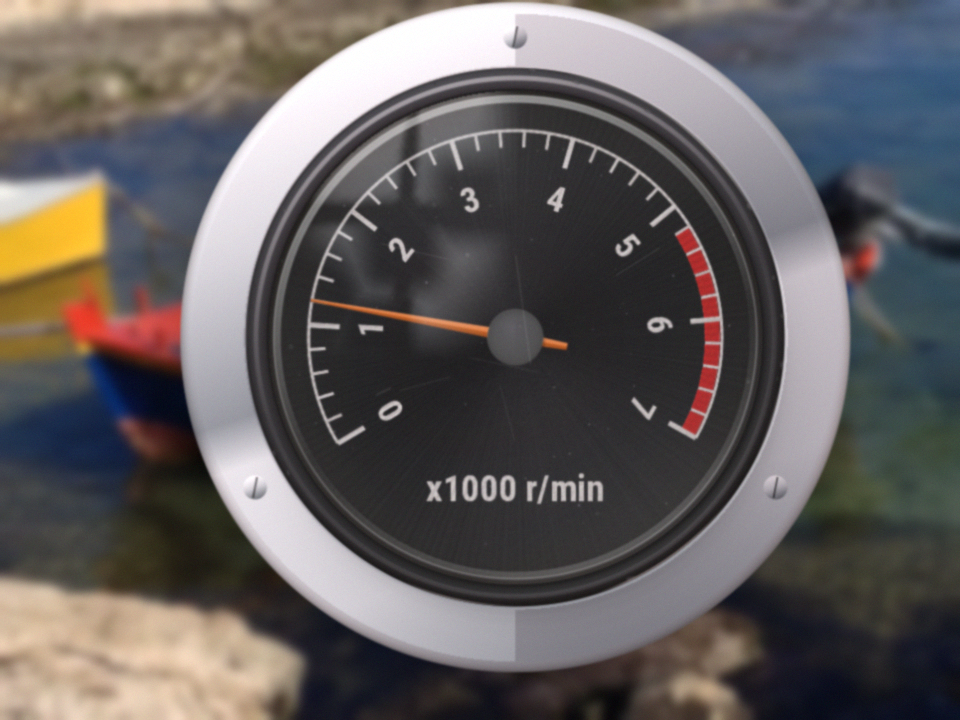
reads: value=1200 unit=rpm
